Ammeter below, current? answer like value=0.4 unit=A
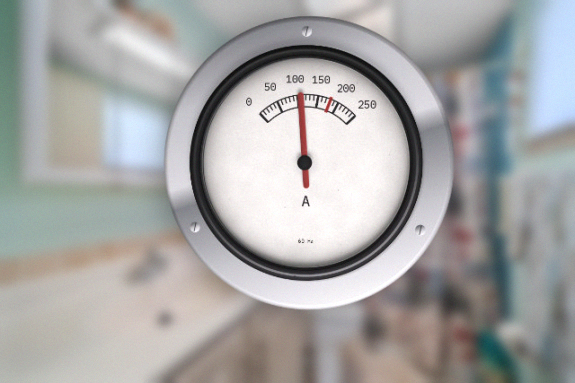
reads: value=110 unit=A
